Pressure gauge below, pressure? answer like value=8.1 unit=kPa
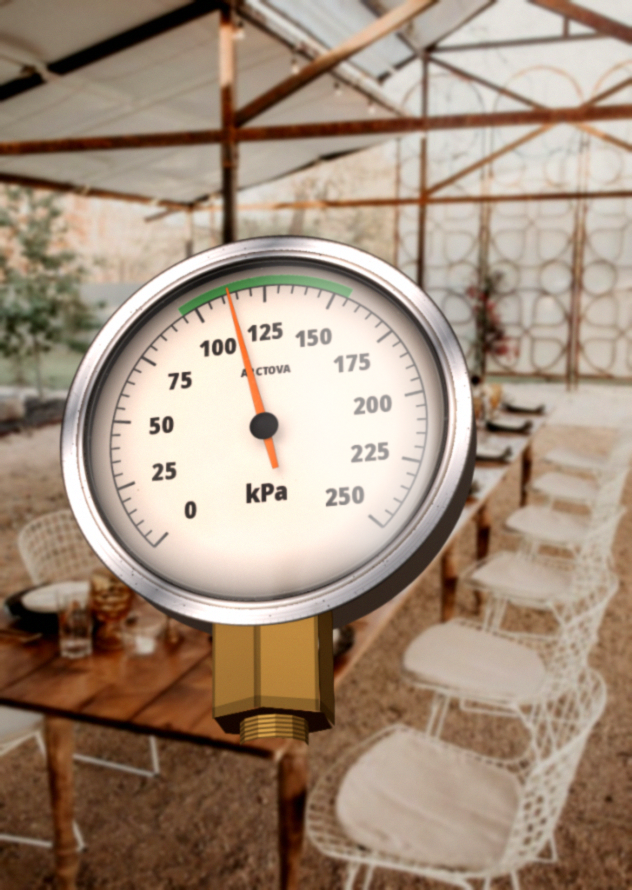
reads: value=112.5 unit=kPa
